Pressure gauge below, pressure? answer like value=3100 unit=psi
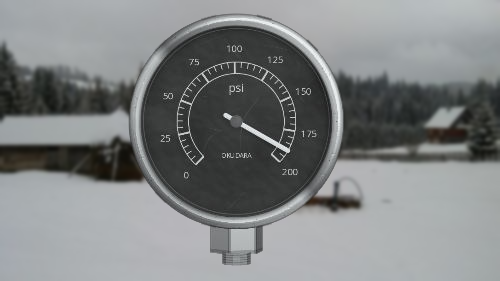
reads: value=190 unit=psi
